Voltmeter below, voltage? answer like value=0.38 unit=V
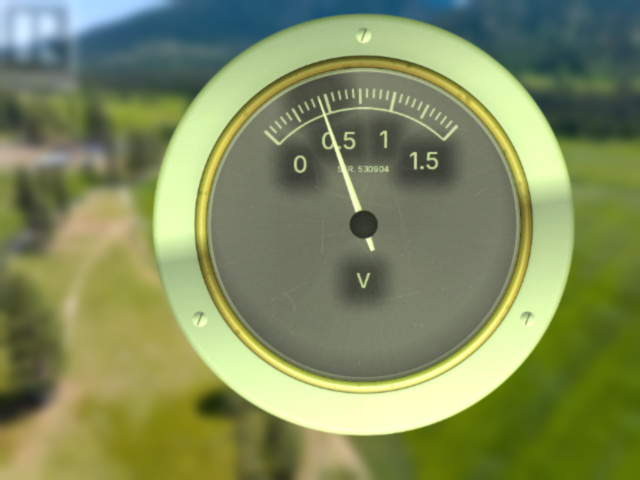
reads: value=0.45 unit=V
